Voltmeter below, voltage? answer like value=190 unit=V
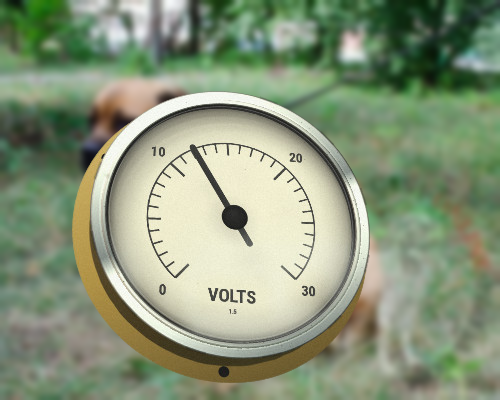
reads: value=12 unit=V
